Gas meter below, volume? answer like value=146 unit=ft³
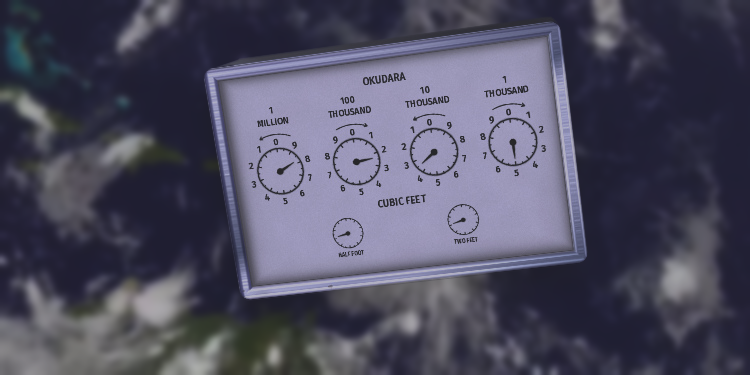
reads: value=823500 unit=ft³
